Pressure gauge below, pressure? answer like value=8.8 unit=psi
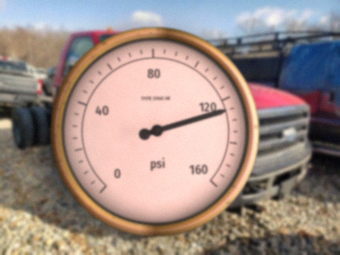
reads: value=125 unit=psi
